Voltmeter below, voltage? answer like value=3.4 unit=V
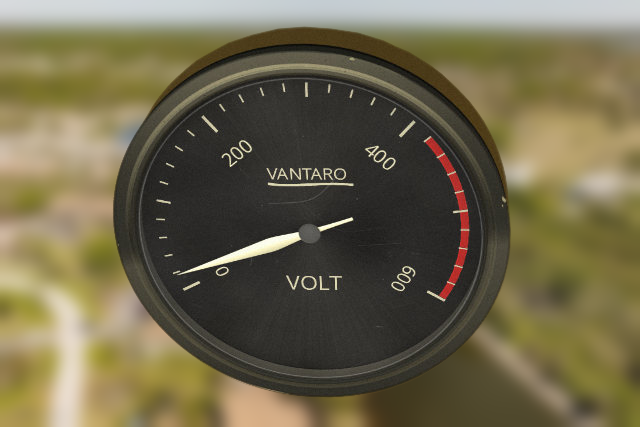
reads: value=20 unit=V
